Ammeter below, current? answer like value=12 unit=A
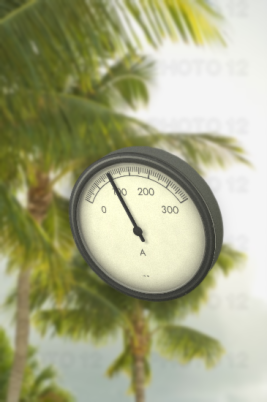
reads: value=100 unit=A
